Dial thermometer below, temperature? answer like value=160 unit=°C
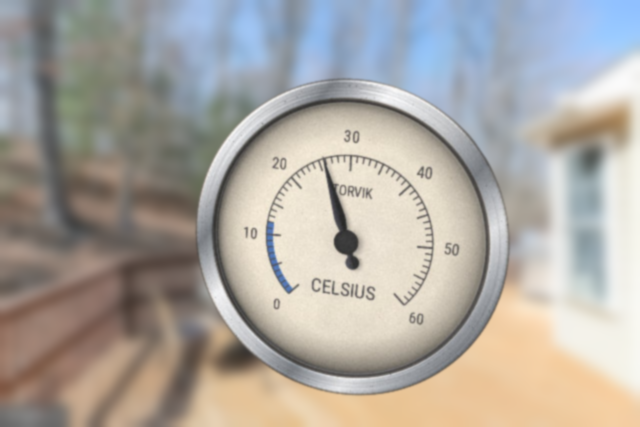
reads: value=26 unit=°C
